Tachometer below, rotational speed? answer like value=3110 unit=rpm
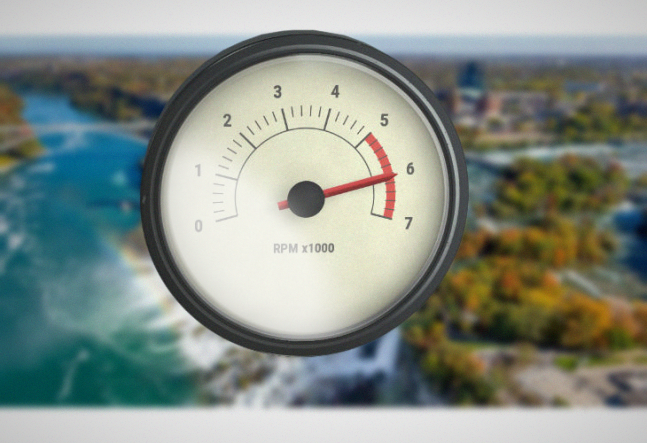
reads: value=6000 unit=rpm
